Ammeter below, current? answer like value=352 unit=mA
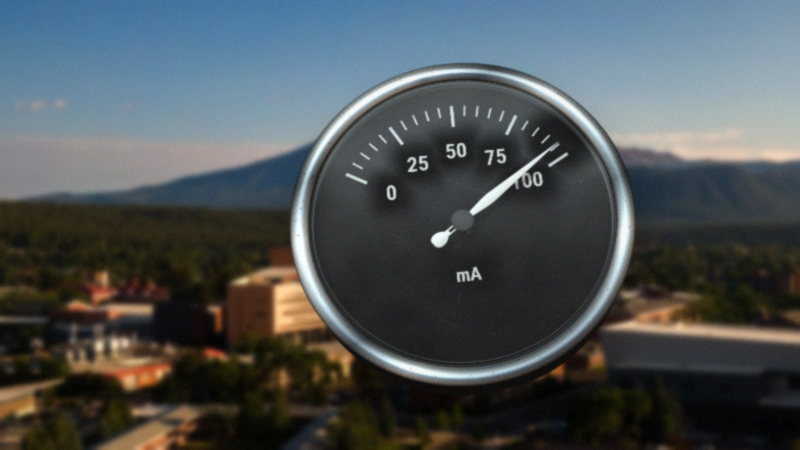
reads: value=95 unit=mA
